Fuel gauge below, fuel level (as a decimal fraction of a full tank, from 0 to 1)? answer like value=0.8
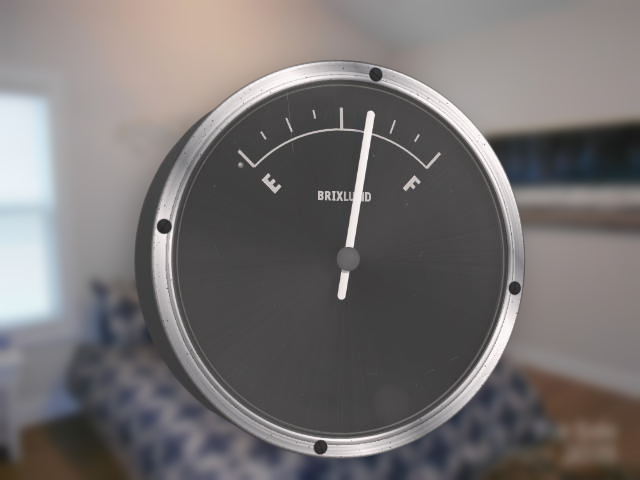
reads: value=0.625
